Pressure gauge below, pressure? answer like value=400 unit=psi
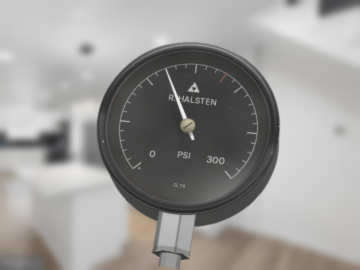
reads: value=120 unit=psi
